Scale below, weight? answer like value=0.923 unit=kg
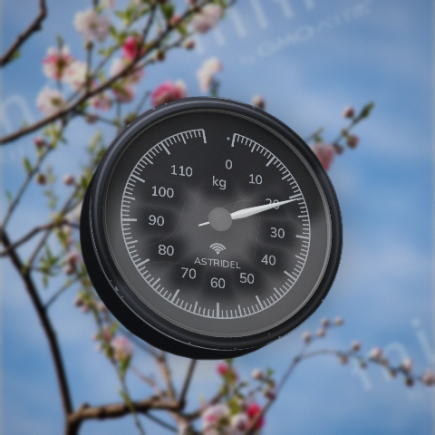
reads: value=21 unit=kg
